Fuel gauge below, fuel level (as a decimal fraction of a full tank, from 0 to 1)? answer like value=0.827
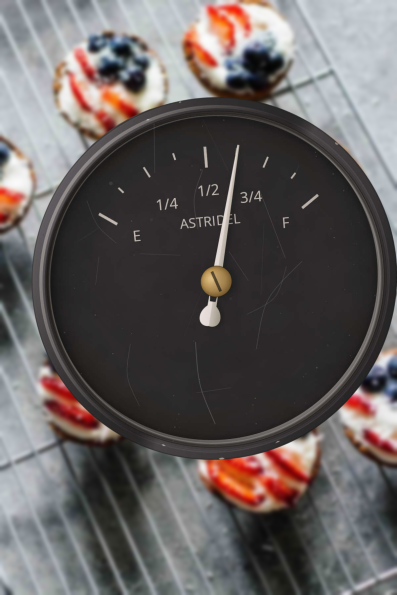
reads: value=0.625
